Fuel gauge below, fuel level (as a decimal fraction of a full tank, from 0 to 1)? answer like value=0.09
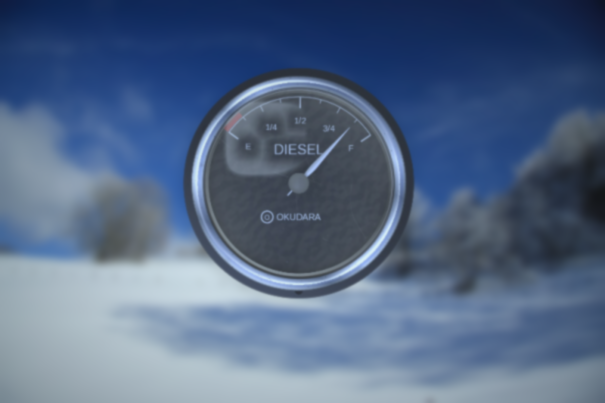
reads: value=0.875
